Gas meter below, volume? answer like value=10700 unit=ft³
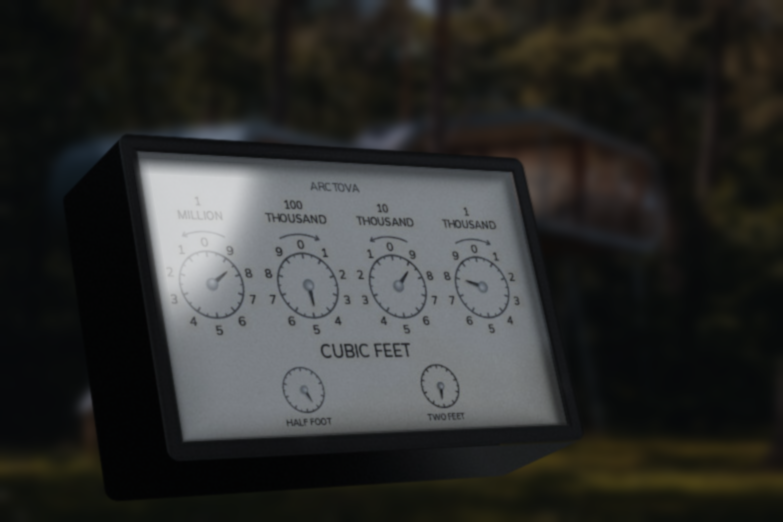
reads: value=848800 unit=ft³
